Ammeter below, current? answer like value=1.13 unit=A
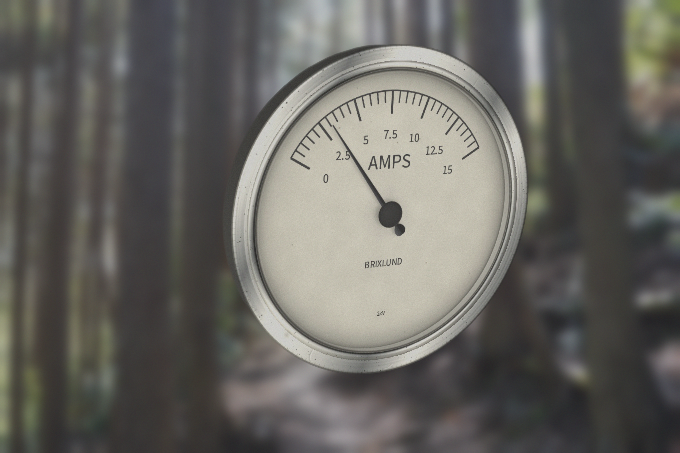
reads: value=3 unit=A
